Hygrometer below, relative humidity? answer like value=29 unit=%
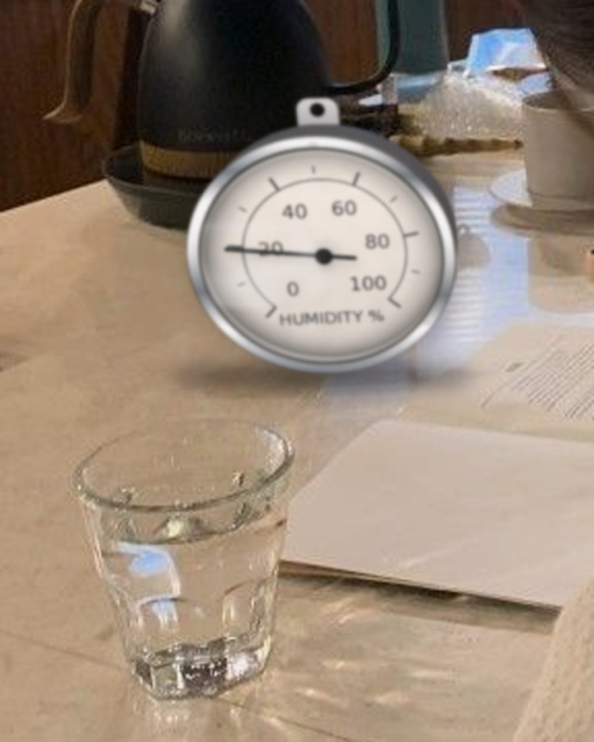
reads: value=20 unit=%
